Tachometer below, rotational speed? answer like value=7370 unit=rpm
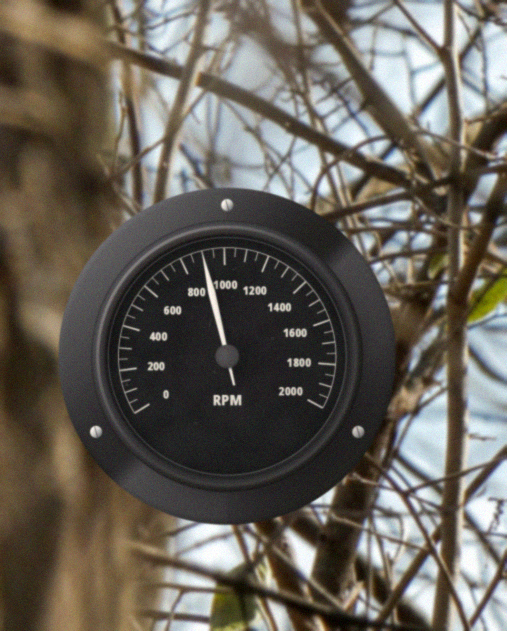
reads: value=900 unit=rpm
